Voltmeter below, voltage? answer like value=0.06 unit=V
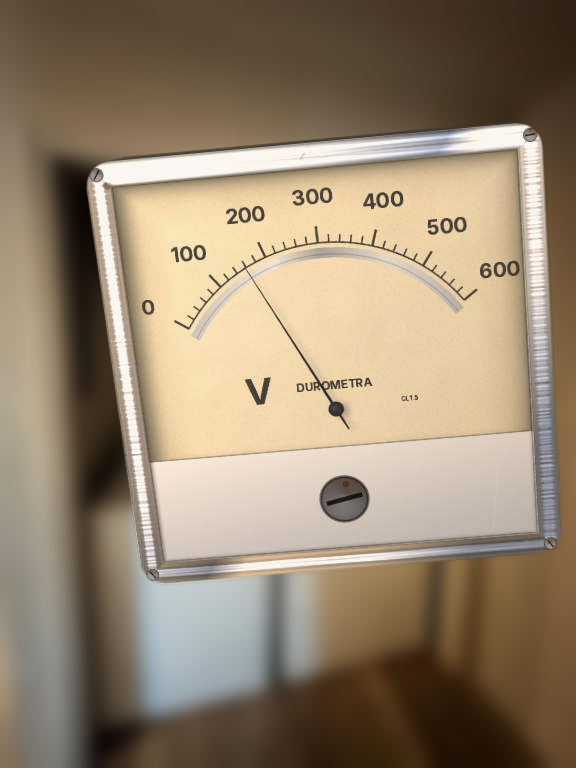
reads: value=160 unit=V
